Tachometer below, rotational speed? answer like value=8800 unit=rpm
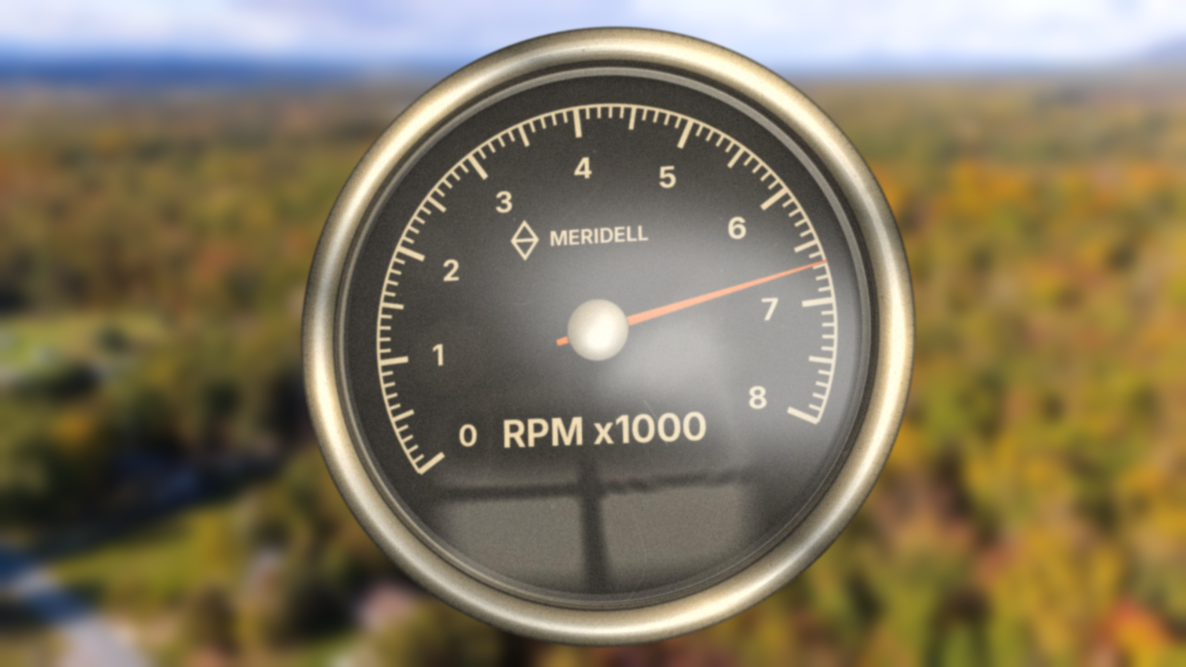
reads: value=6700 unit=rpm
